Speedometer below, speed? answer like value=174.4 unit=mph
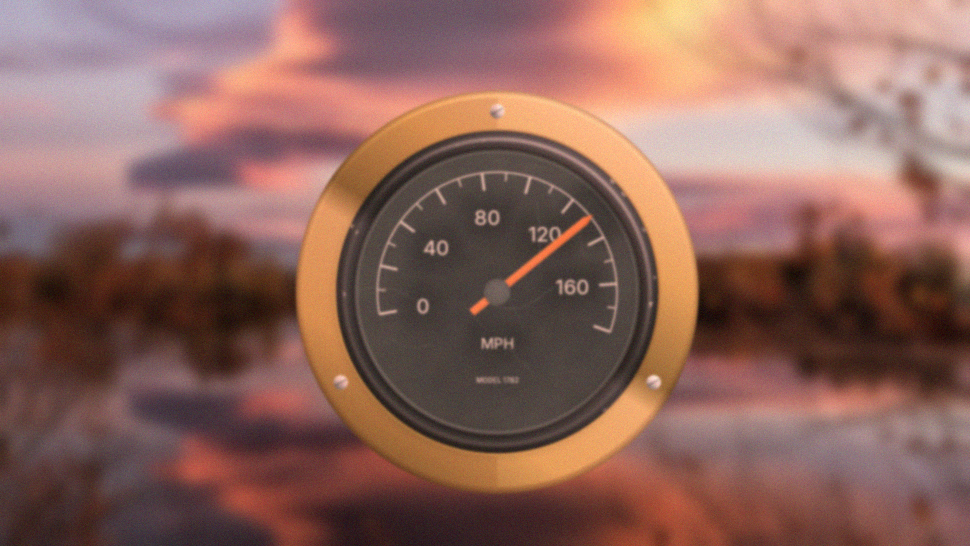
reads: value=130 unit=mph
